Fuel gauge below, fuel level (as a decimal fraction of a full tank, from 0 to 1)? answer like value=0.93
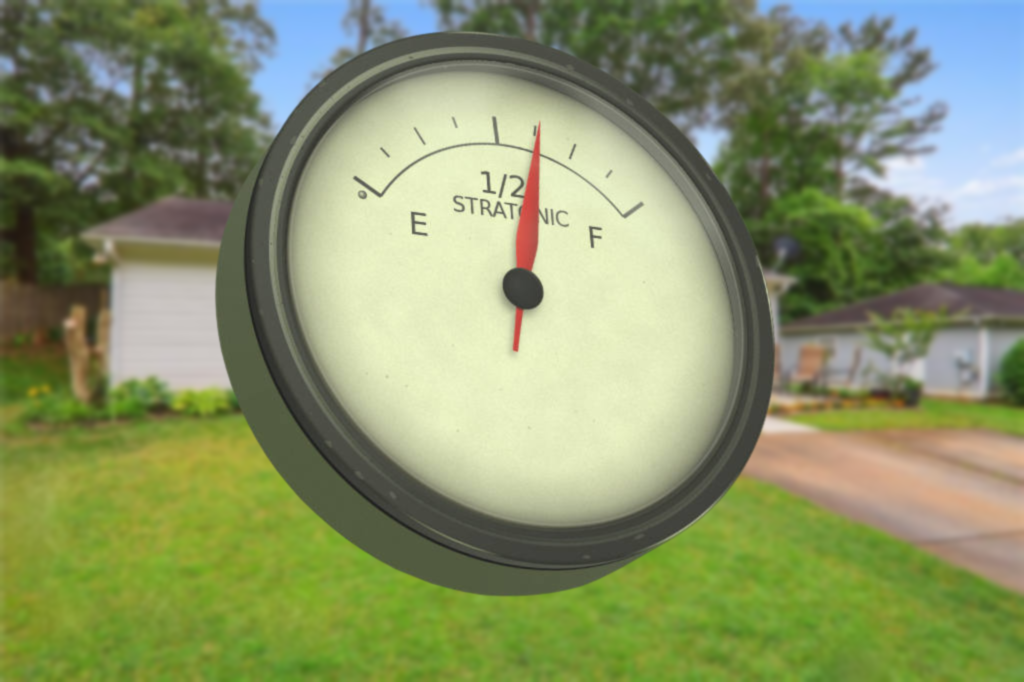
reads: value=0.625
